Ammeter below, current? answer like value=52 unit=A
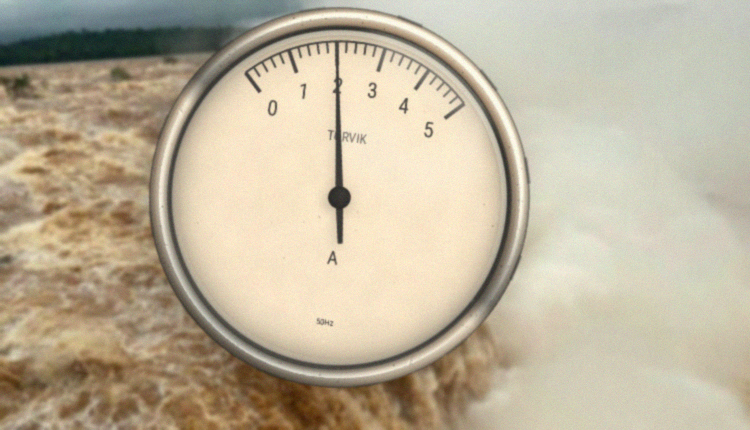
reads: value=2 unit=A
